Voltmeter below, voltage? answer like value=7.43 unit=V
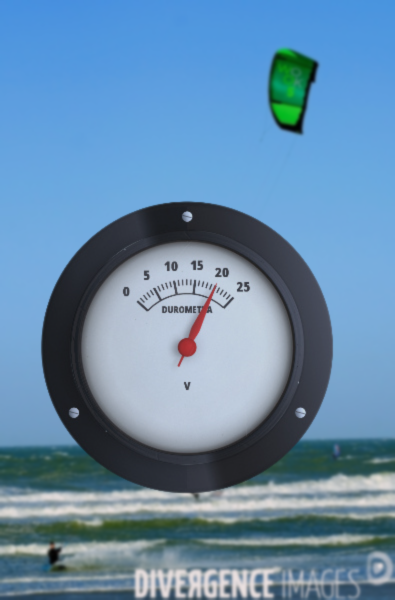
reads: value=20 unit=V
